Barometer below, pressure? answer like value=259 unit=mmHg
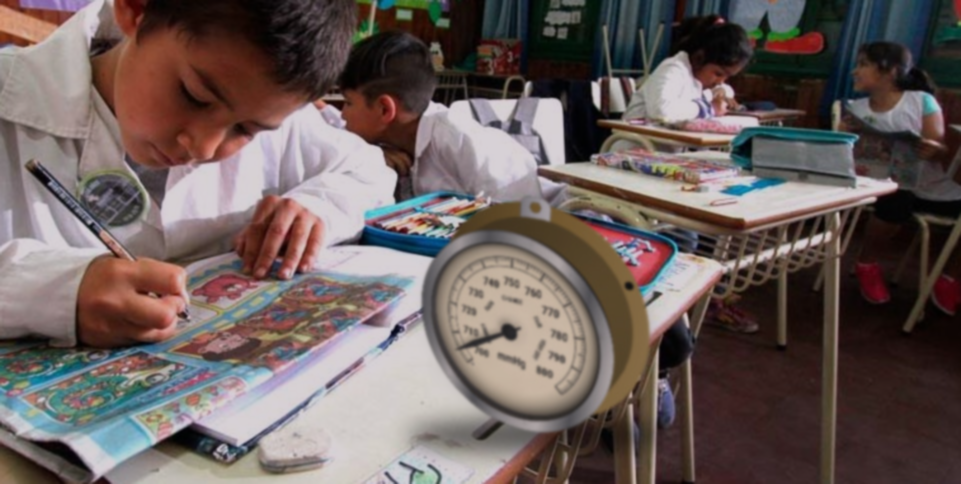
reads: value=705 unit=mmHg
